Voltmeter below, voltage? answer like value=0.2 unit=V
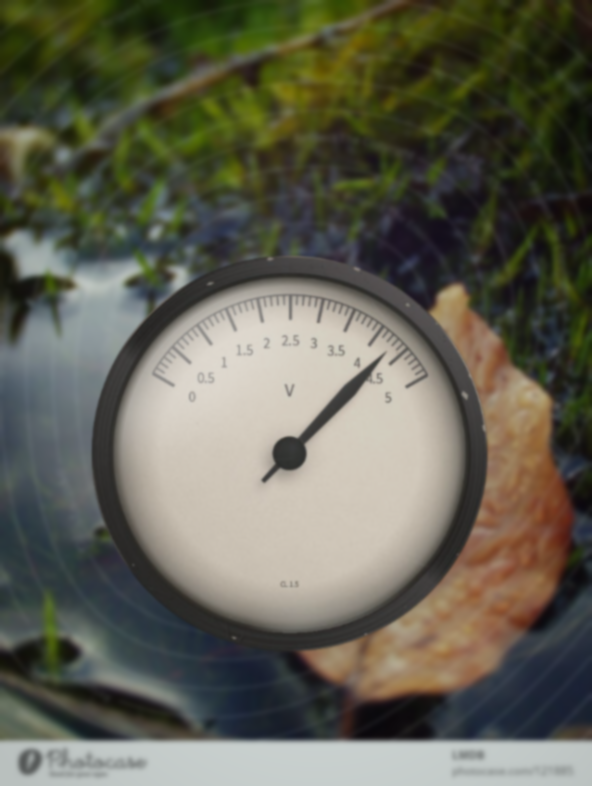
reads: value=4.3 unit=V
